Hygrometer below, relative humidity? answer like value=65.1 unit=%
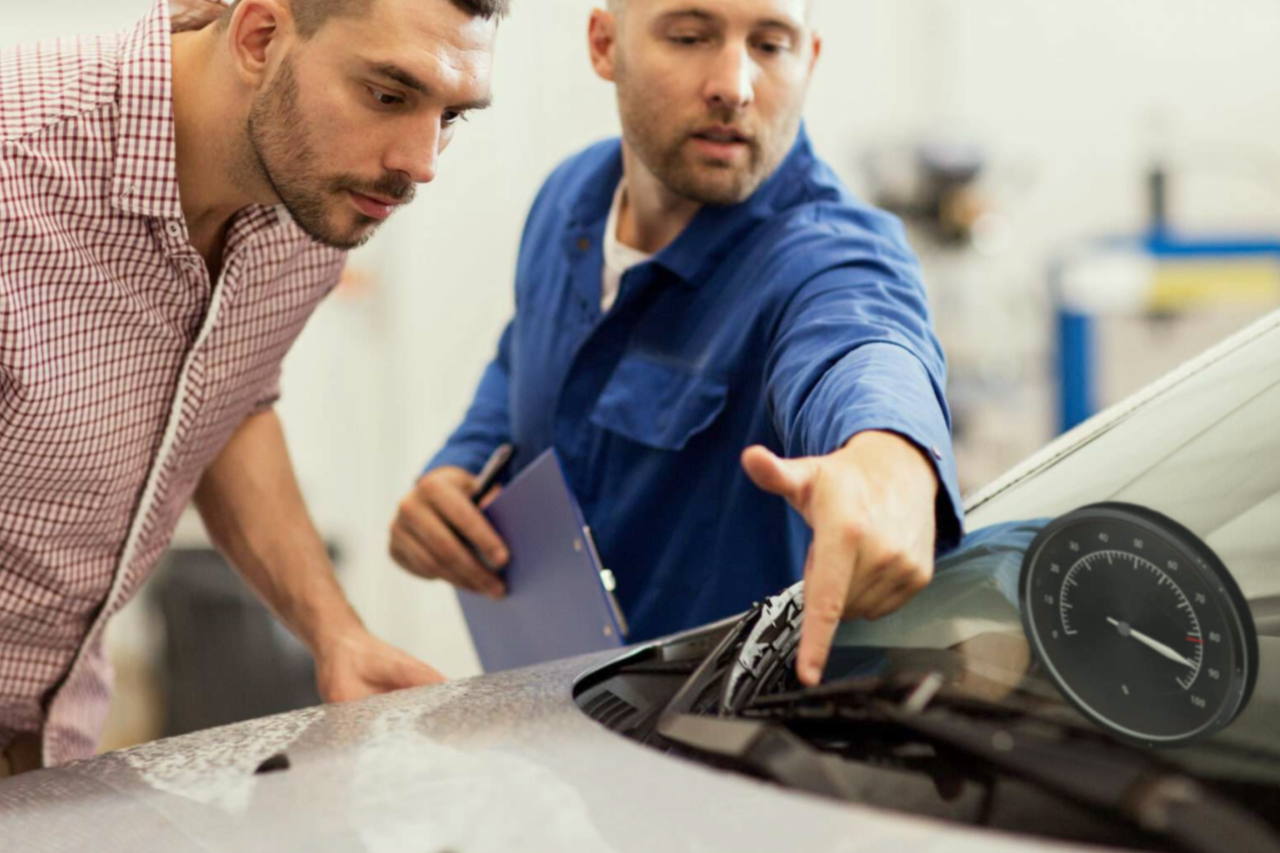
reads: value=90 unit=%
